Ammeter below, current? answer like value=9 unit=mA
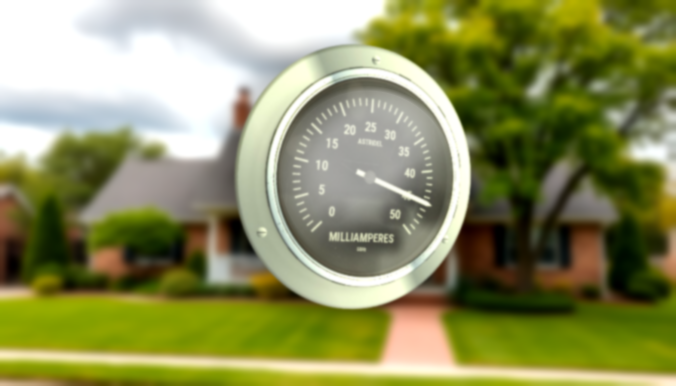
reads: value=45 unit=mA
